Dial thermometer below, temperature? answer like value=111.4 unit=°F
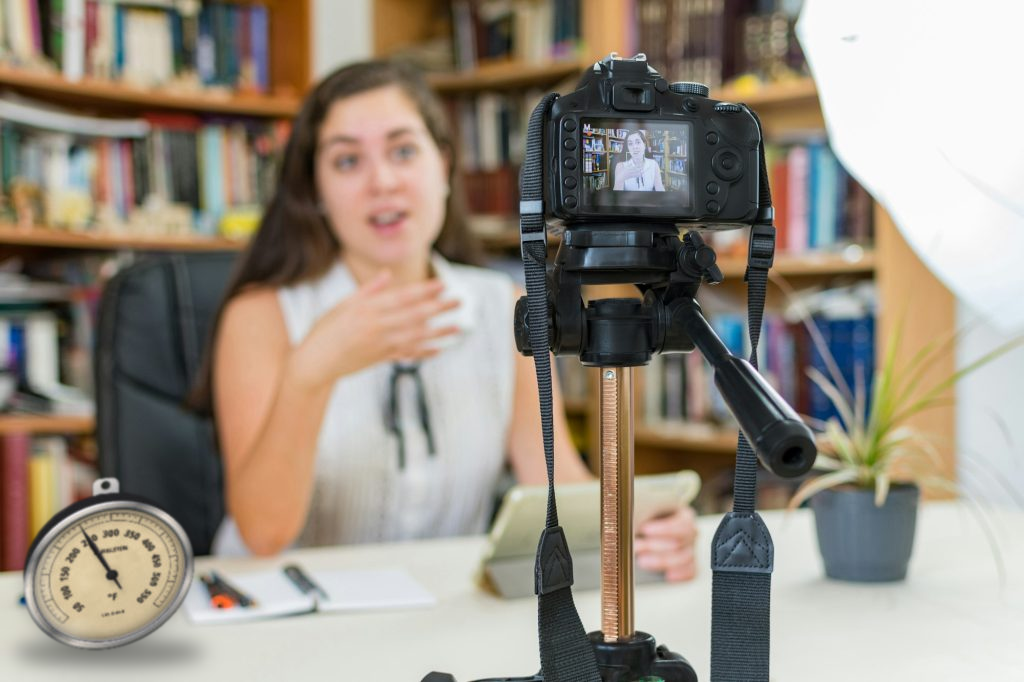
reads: value=250 unit=°F
